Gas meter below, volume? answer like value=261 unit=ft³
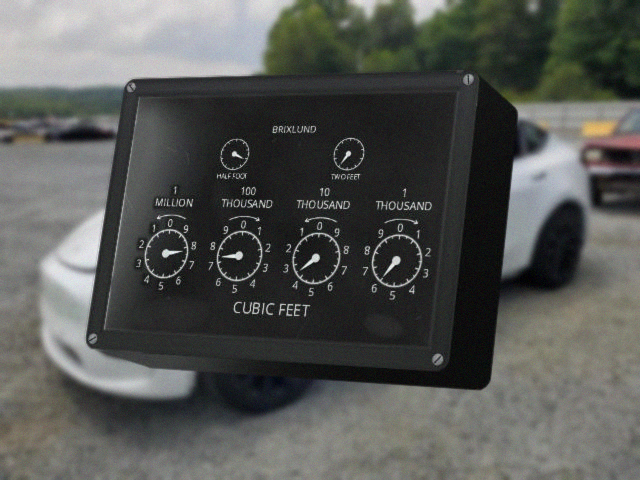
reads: value=773600 unit=ft³
